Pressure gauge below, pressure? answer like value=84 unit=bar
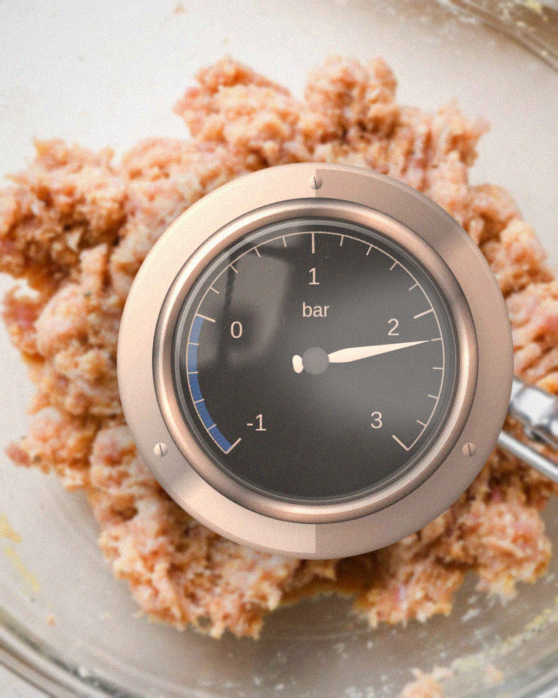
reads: value=2.2 unit=bar
